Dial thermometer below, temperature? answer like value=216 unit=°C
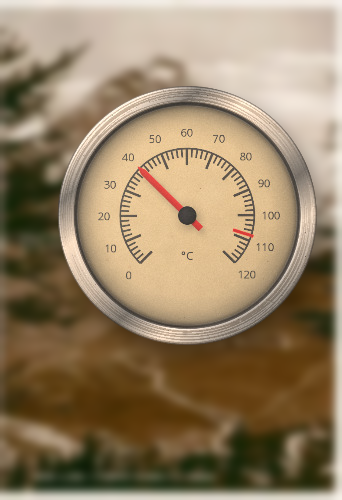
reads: value=40 unit=°C
